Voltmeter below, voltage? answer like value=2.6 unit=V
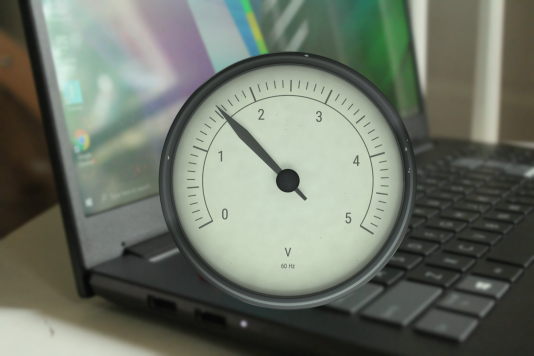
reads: value=1.55 unit=V
